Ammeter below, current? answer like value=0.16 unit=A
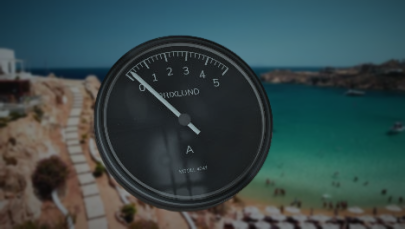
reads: value=0.2 unit=A
